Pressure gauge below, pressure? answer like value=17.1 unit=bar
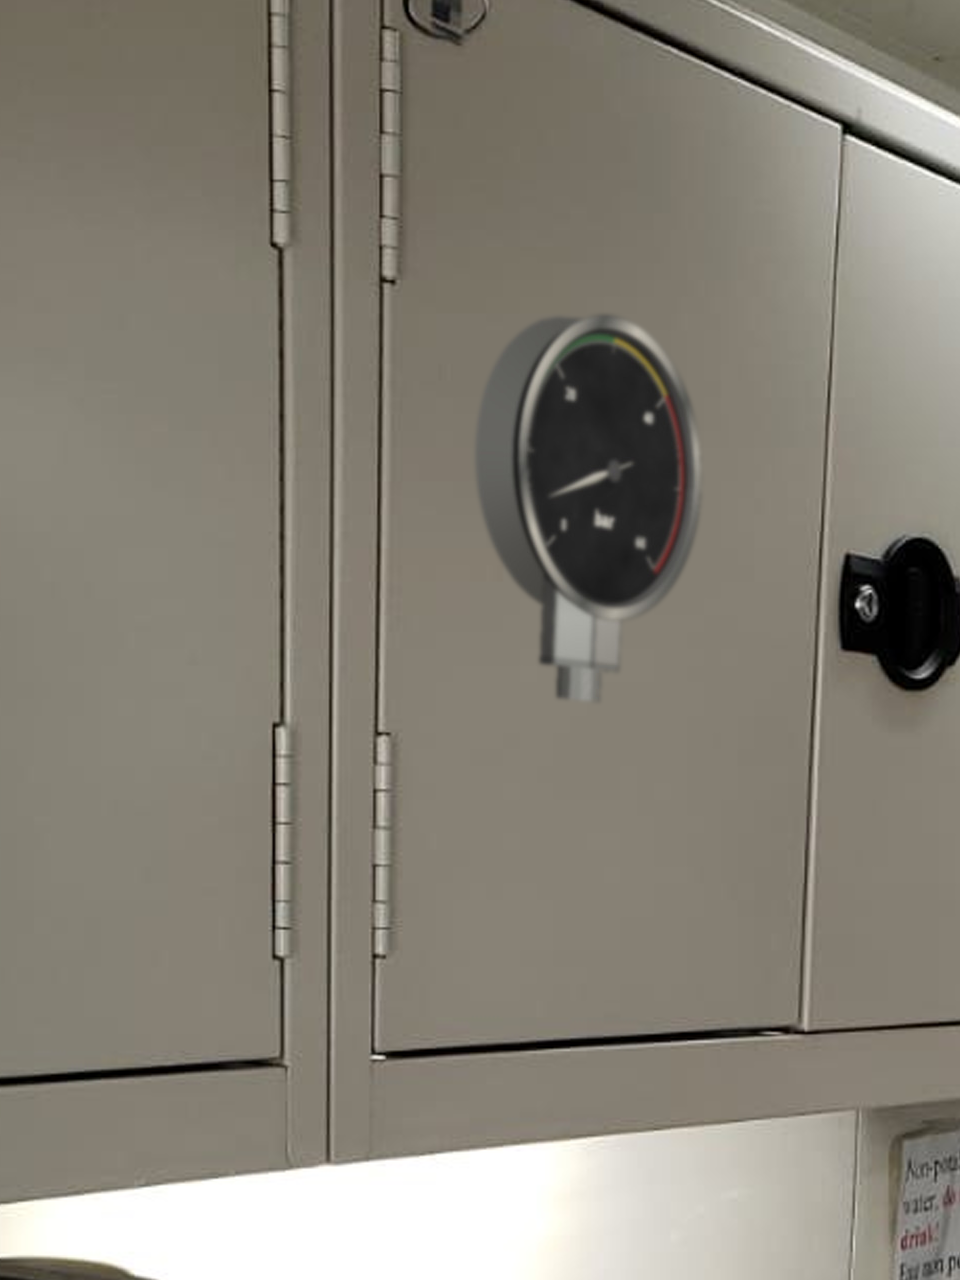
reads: value=5 unit=bar
